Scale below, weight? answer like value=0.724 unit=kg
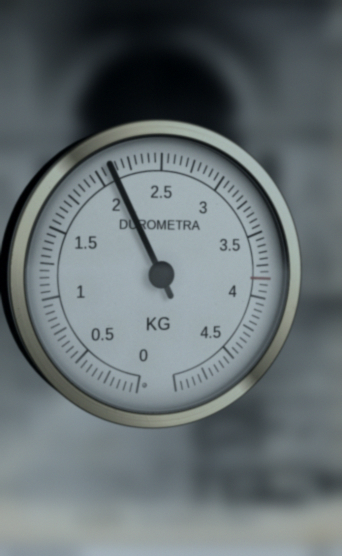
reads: value=2.1 unit=kg
